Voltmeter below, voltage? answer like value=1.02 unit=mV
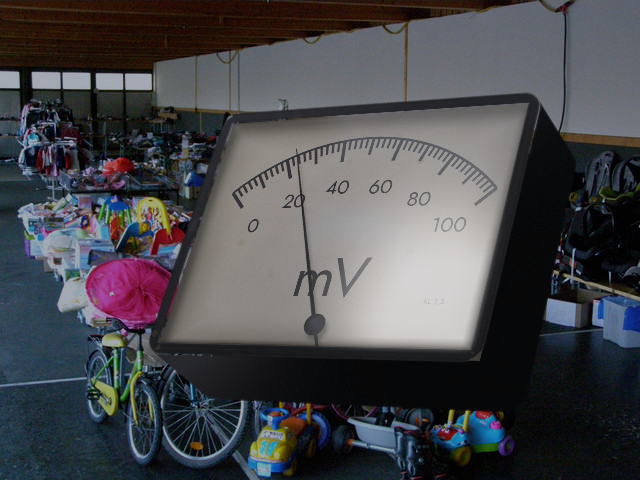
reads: value=24 unit=mV
